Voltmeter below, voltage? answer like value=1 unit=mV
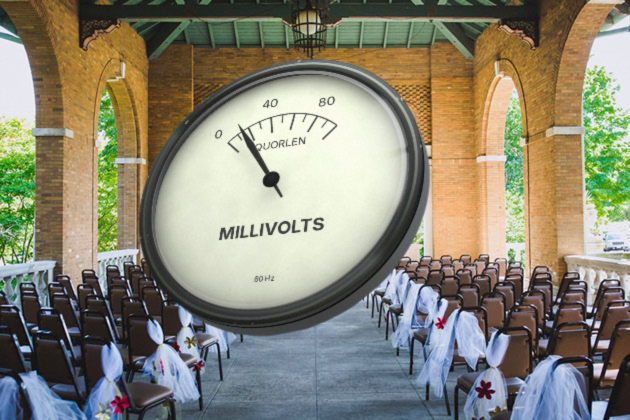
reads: value=15 unit=mV
